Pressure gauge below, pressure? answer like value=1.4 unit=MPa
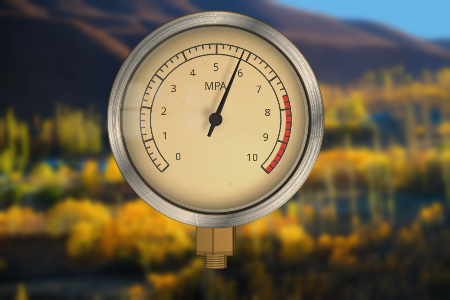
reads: value=5.8 unit=MPa
